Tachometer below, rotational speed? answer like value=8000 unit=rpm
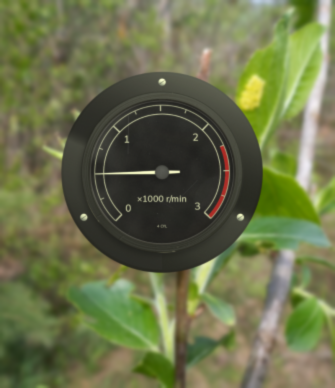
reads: value=500 unit=rpm
